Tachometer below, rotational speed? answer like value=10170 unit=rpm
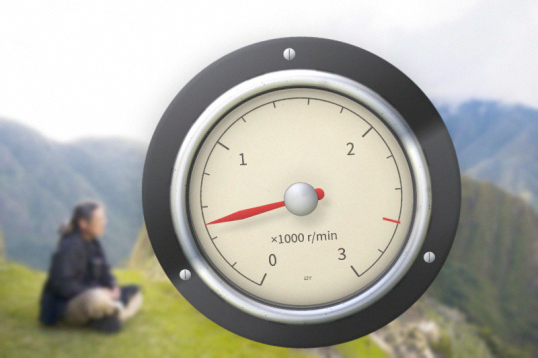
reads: value=500 unit=rpm
